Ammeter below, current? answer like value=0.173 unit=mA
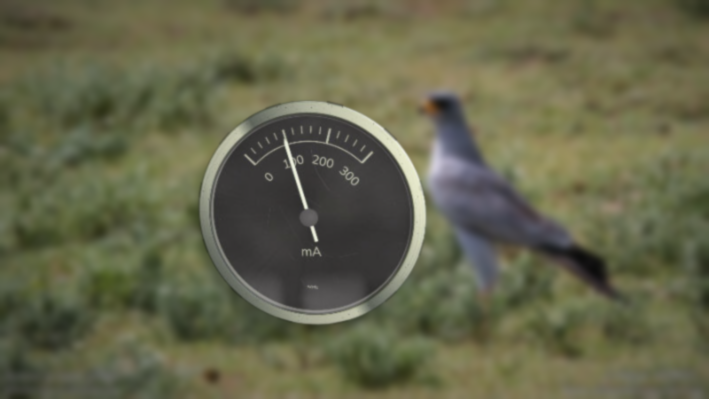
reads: value=100 unit=mA
